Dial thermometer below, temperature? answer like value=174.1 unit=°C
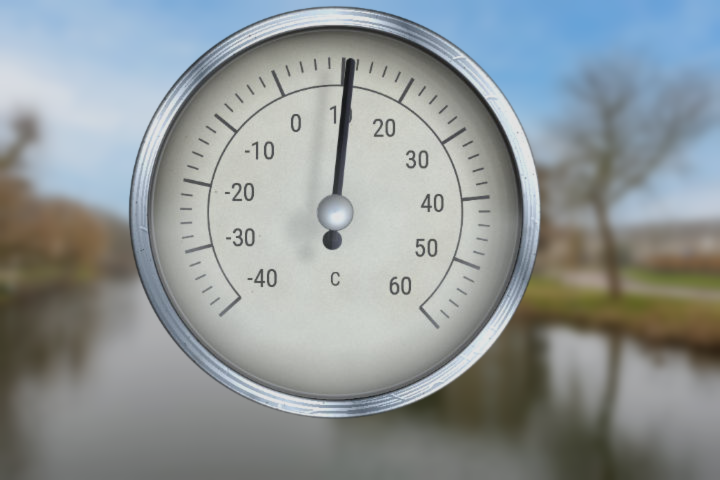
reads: value=11 unit=°C
